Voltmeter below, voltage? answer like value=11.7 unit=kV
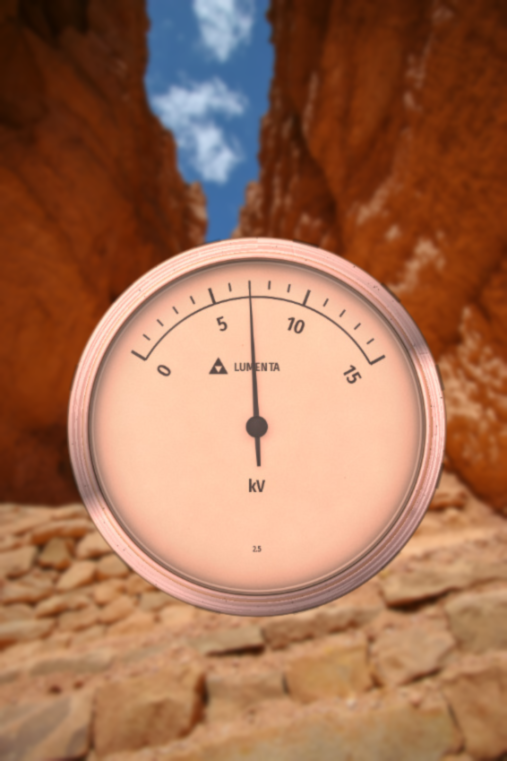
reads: value=7 unit=kV
